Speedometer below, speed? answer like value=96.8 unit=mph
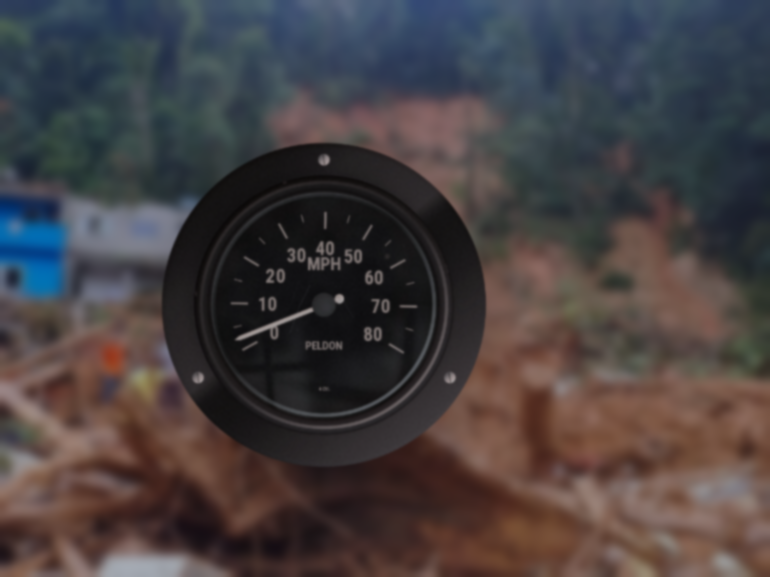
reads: value=2.5 unit=mph
